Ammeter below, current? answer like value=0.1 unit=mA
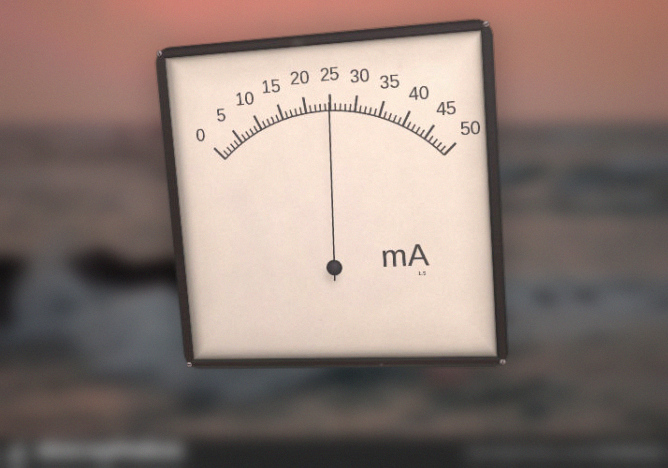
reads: value=25 unit=mA
